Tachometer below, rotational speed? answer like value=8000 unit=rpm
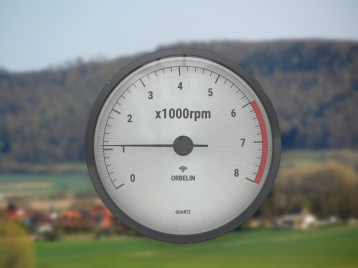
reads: value=1100 unit=rpm
